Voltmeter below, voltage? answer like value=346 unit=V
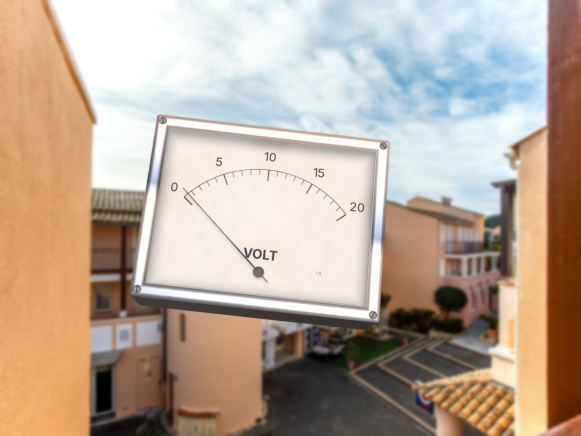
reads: value=0.5 unit=V
